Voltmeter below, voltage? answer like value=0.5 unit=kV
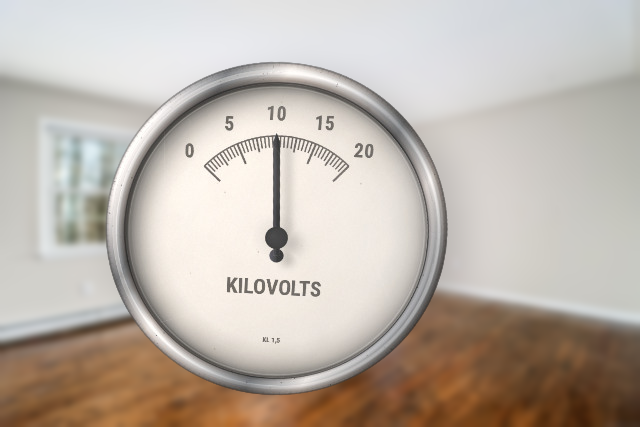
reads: value=10 unit=kV
